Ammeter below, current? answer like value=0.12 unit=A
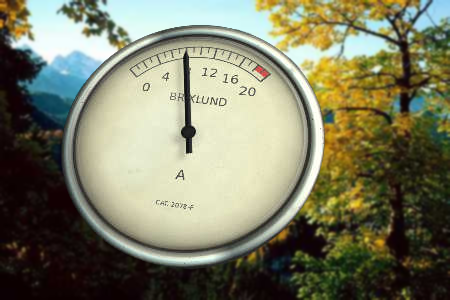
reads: value=8 unit=A
